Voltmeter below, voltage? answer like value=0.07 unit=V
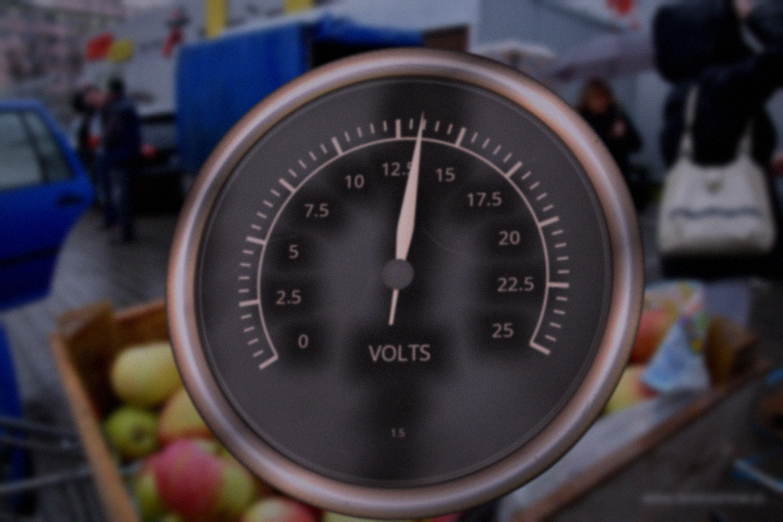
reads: value=13.5 unit=V
